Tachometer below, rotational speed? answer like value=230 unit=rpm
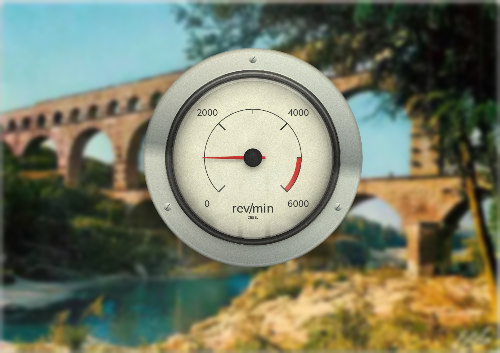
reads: value=1000 unit=rpm
